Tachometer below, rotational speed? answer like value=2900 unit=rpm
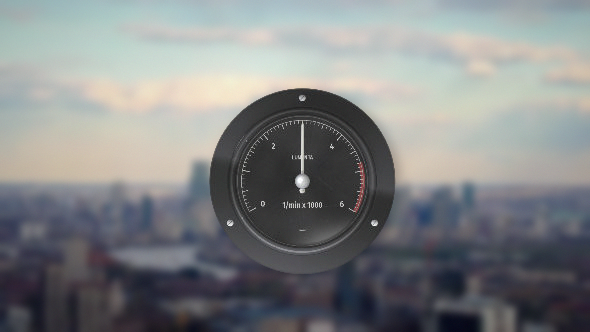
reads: value=3000 unit=rpm
